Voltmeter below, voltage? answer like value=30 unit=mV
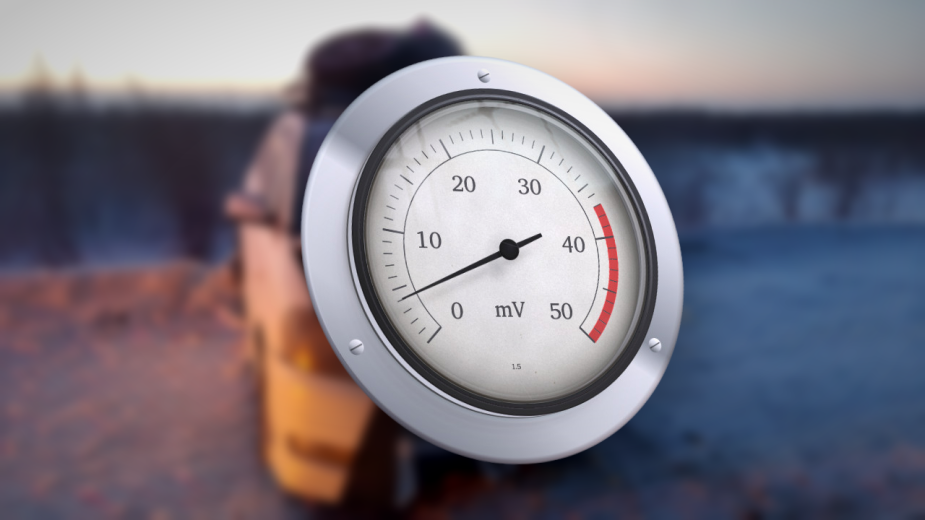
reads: value=4 unit=mV
